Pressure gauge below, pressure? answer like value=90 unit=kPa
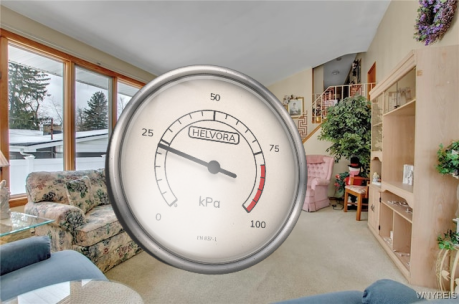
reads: value=22.5 unit=kPa
